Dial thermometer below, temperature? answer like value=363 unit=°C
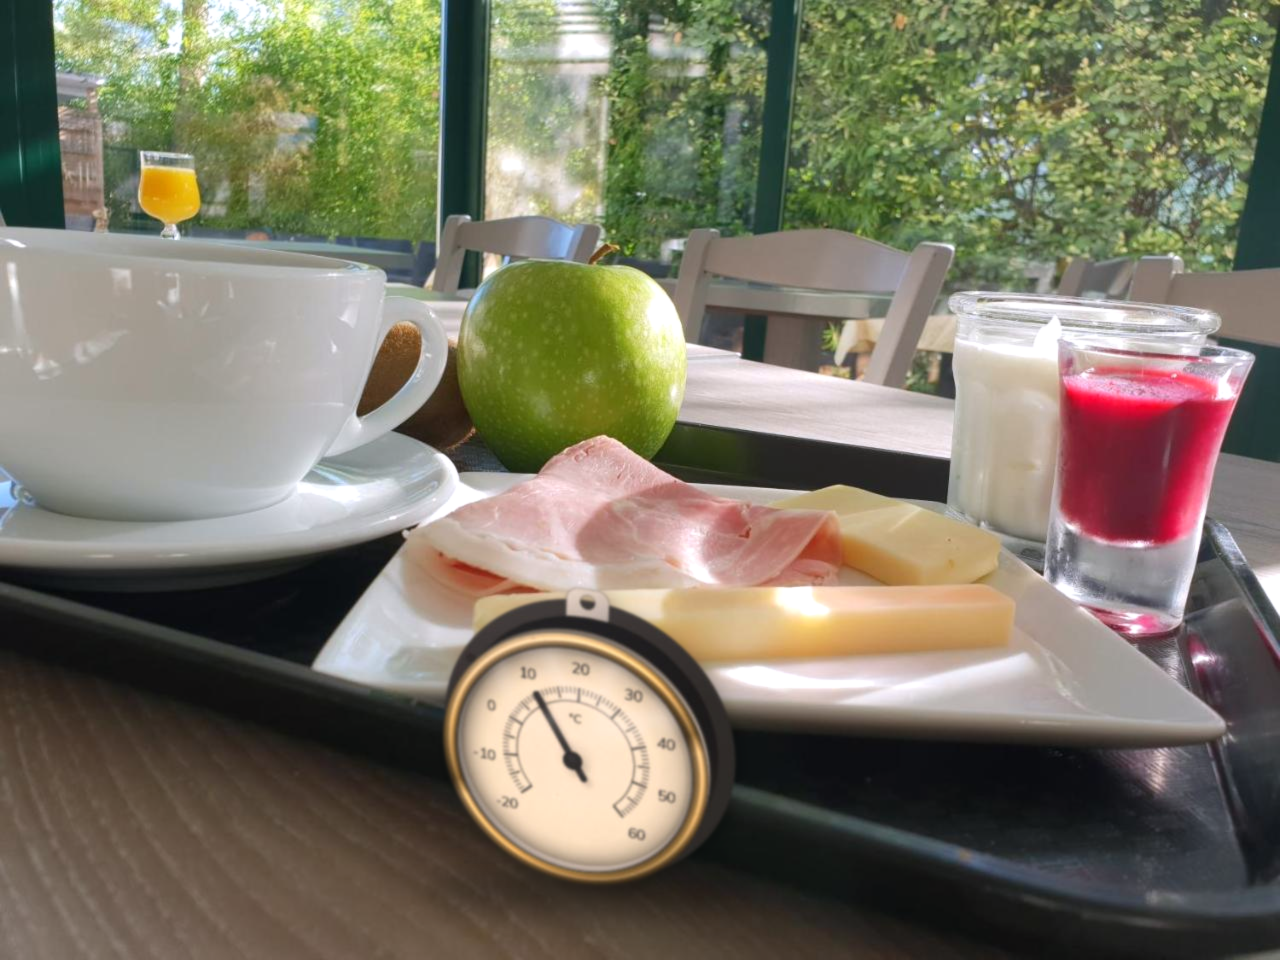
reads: value=10 unit=°C
